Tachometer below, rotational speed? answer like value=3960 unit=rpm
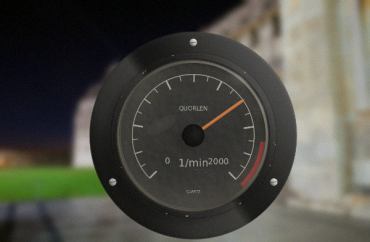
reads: value=1400 unit=rpm
